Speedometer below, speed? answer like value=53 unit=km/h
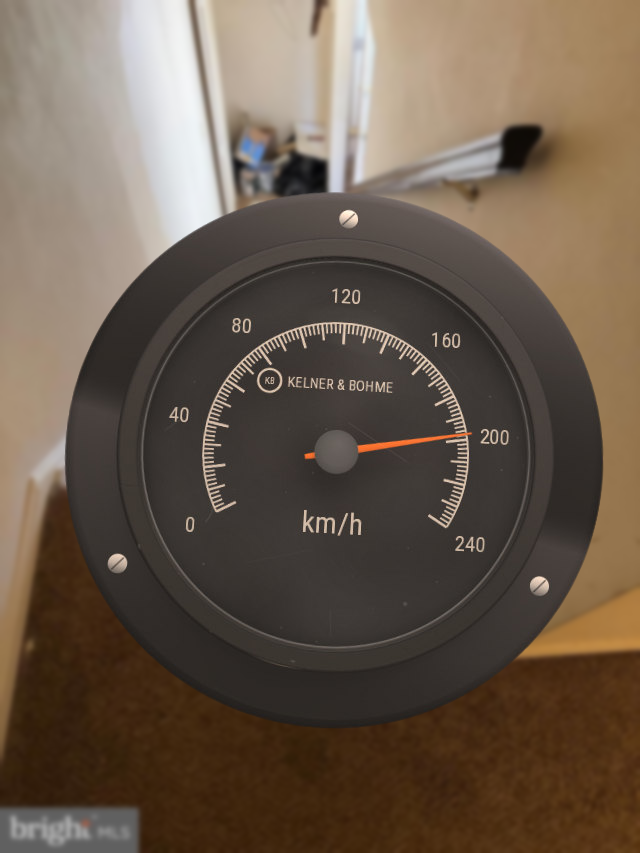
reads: value=198 unit=km/h
